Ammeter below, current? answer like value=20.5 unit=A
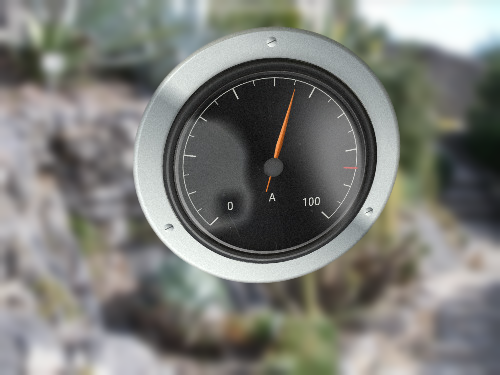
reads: value=55 unit=A
